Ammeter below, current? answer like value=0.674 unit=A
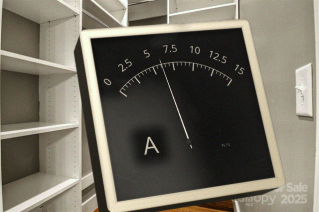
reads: value=6 unit=A
